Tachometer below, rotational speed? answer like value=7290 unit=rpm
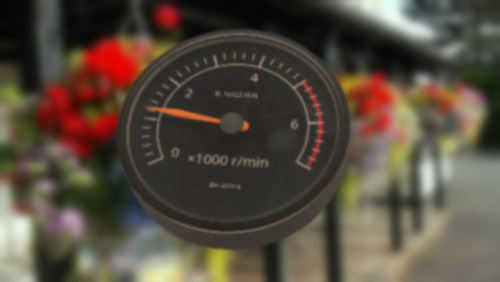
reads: value=1200 unit=rpm
